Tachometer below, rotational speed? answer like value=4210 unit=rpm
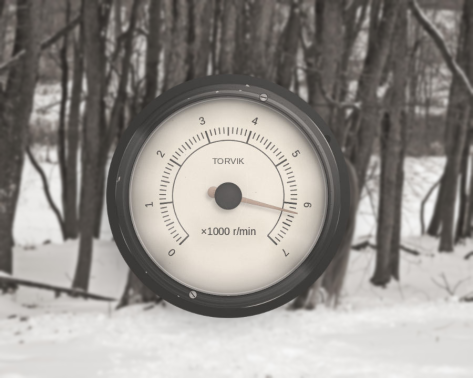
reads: value=6200 unit=rpm
